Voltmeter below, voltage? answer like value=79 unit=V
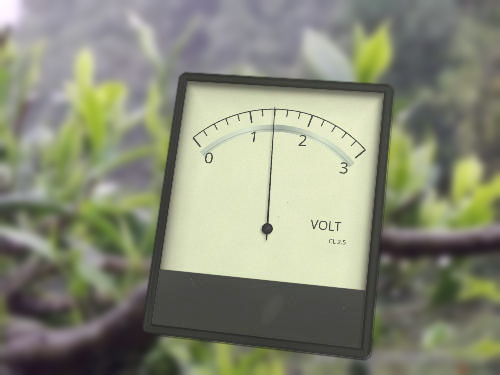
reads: value=1.4 unit=V
